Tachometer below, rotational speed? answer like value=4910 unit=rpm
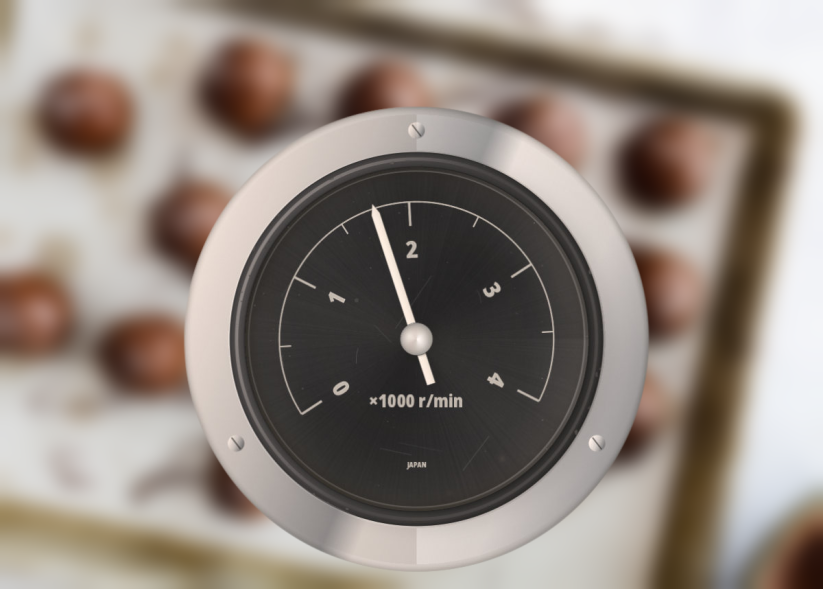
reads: value=1750 unit=rpm
